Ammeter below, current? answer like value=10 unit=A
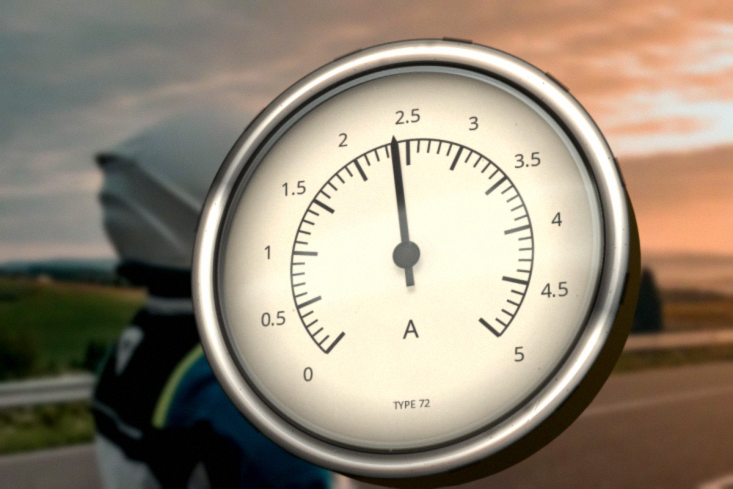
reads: value=2.4 unit=A
